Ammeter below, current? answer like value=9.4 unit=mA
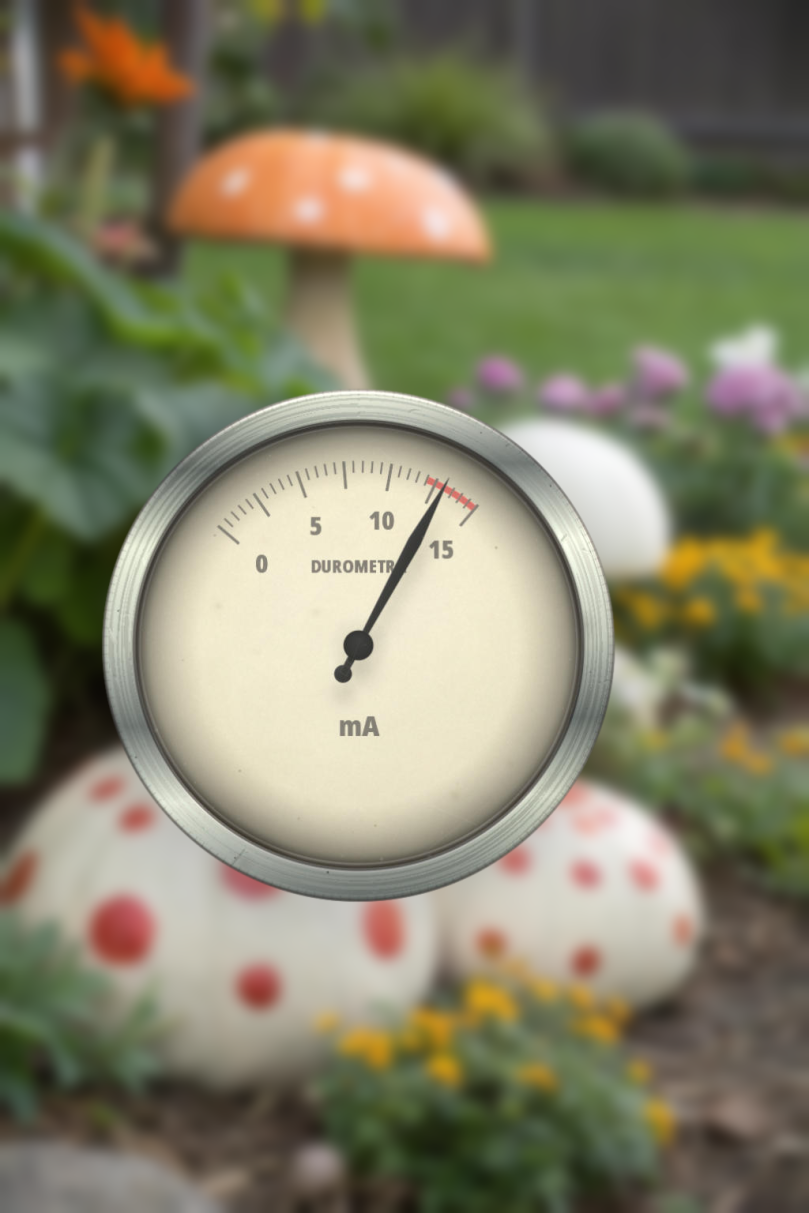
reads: value=13 unit=mA
